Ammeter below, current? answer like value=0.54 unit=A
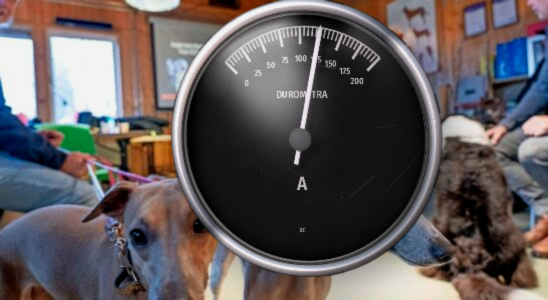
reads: value=125 unit=A
